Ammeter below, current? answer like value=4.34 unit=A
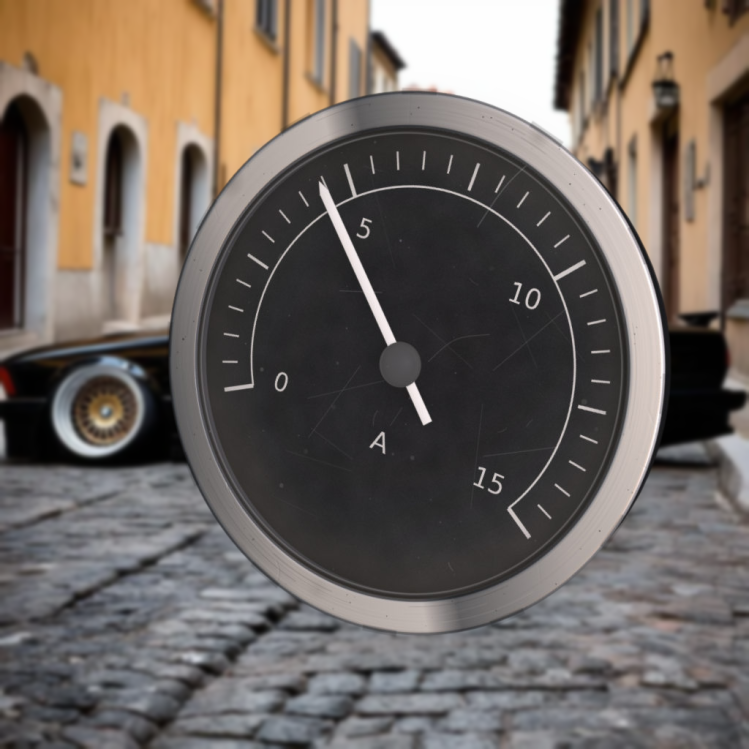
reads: value=4.5 unit=A
